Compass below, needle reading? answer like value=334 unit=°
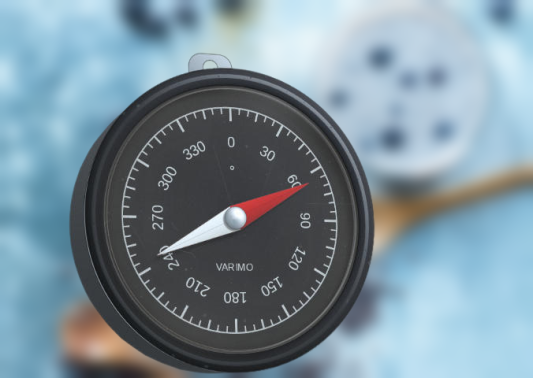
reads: value=65 unit=°
